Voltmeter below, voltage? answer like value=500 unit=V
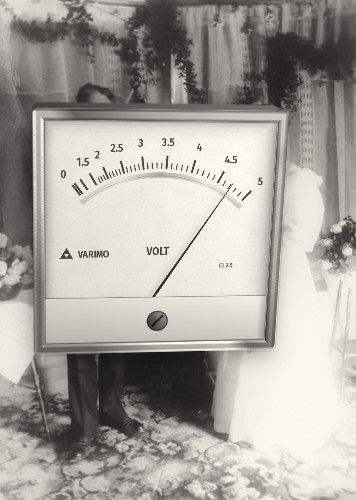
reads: value=4.7 unit=V
